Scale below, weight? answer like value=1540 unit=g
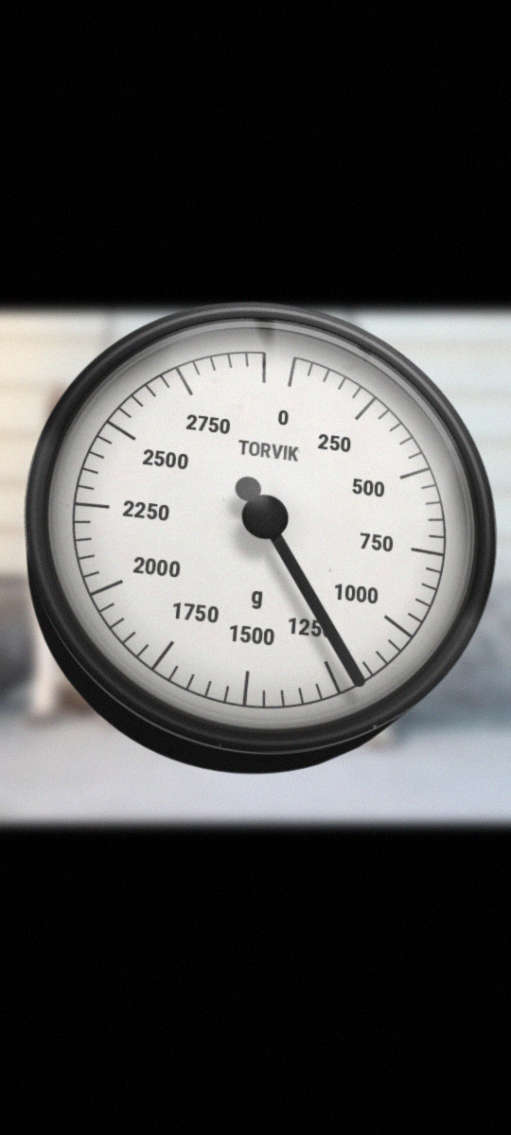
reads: value=1200 unit=g
